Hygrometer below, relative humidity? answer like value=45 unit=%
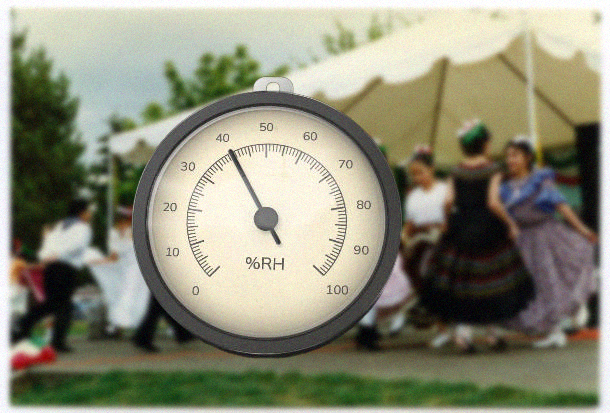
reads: value=40 unit=%
